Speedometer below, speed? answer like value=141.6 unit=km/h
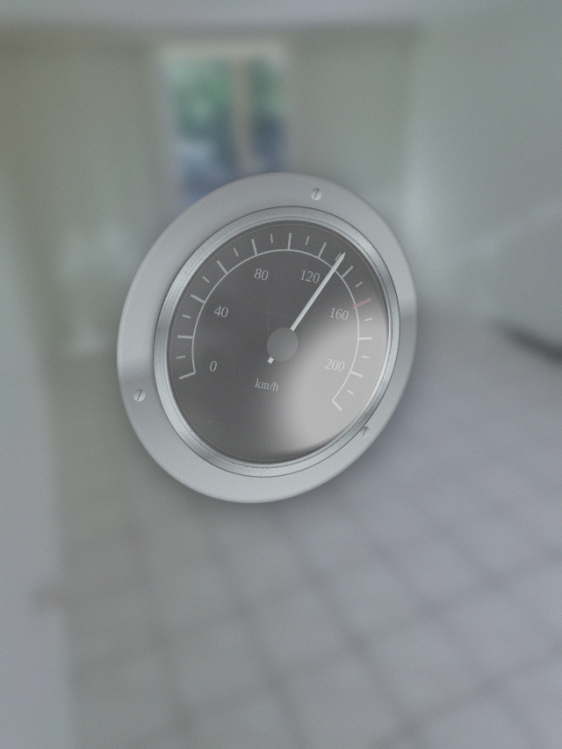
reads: value=130 unit=km/h
